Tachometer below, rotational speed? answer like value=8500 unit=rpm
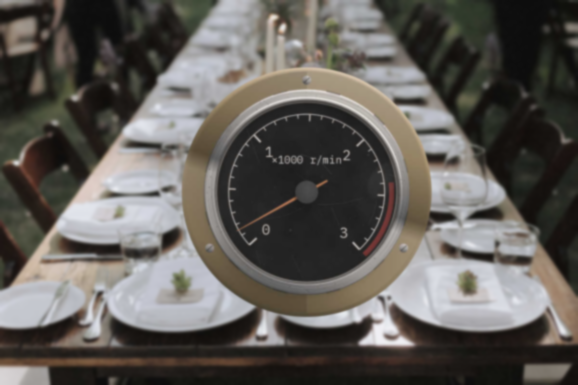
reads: value=150 unit=rpm
